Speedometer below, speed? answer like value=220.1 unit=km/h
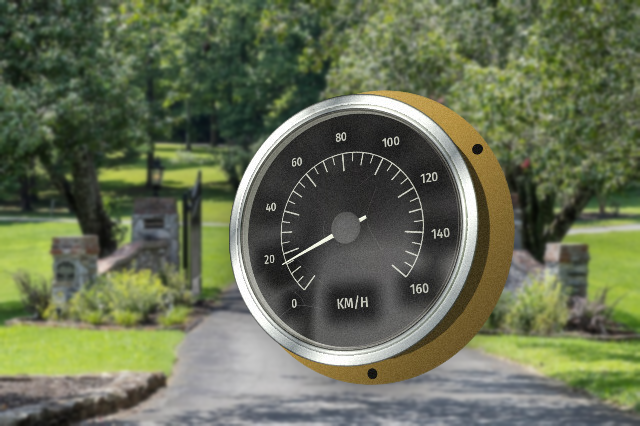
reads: value=15 unit=km/h
